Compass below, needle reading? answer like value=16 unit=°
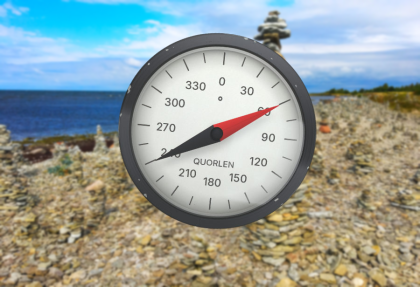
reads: value=60 unit=°
